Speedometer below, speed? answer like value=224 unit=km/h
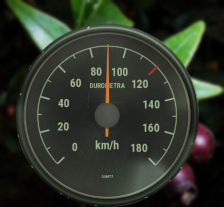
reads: value=90 unit=km/h
